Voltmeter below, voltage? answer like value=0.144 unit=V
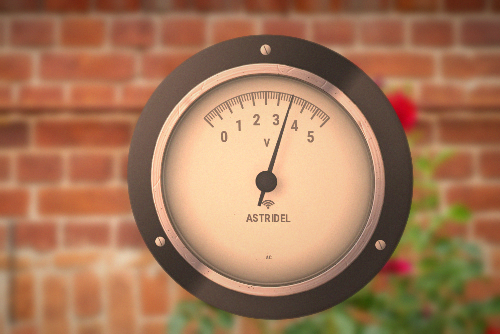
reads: value=3.5 unit=V
